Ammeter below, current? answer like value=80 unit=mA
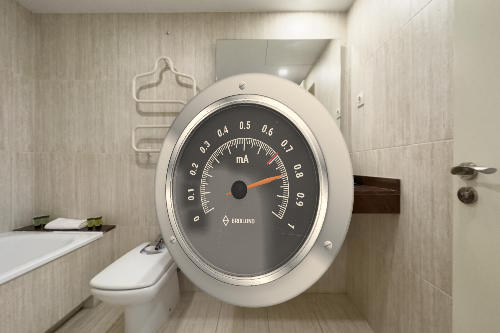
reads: value=0.8 unit=mA
